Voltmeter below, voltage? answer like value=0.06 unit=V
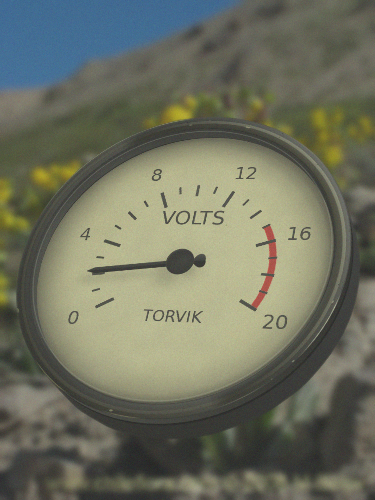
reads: value=2 unit=V
